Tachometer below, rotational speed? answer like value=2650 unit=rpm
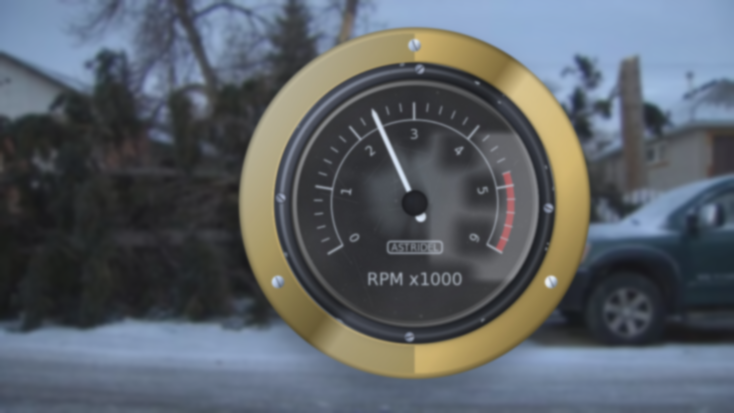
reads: value=2400 unit=rpm
